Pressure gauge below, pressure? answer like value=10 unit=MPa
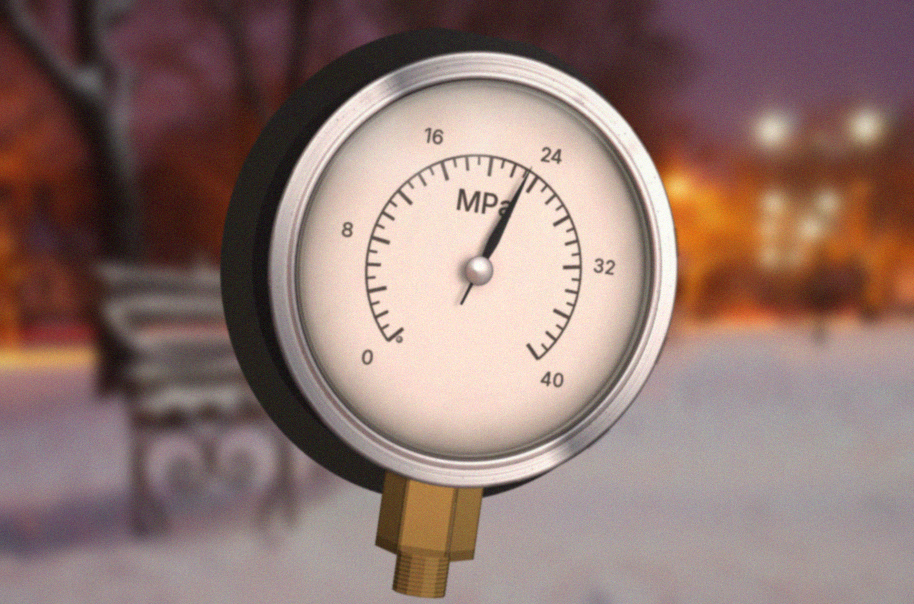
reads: value=23 unit=MPa
